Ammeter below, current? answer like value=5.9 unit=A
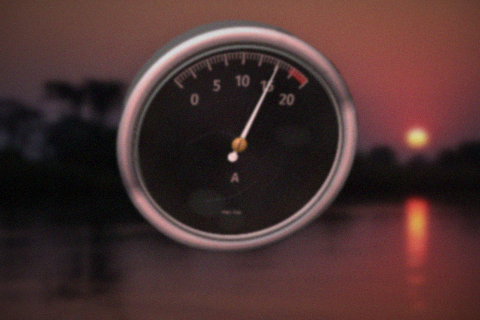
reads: value=15 unit=A
